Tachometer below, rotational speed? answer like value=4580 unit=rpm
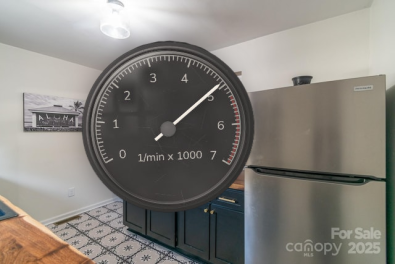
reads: value=4900 unit=rpm
